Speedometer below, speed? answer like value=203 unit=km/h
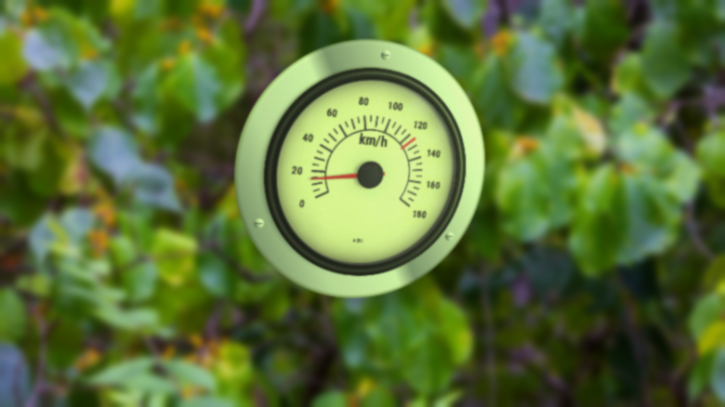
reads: value=15 unit=km/h
